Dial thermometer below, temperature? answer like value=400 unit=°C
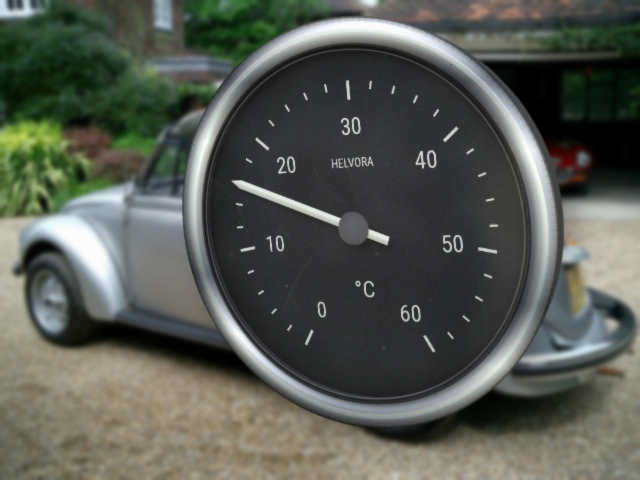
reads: value=16 unit=°C
